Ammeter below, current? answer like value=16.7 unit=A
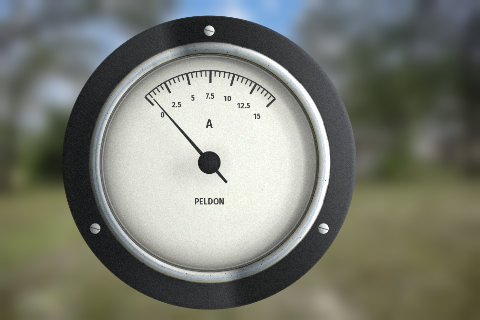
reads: value=0.5 unit=A
